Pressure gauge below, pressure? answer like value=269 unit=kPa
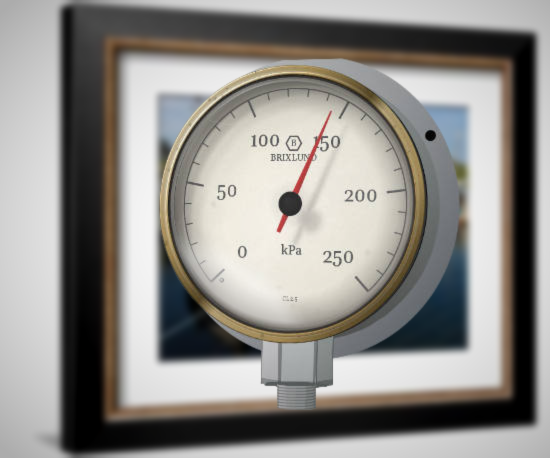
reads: value=145 unit=kPa
